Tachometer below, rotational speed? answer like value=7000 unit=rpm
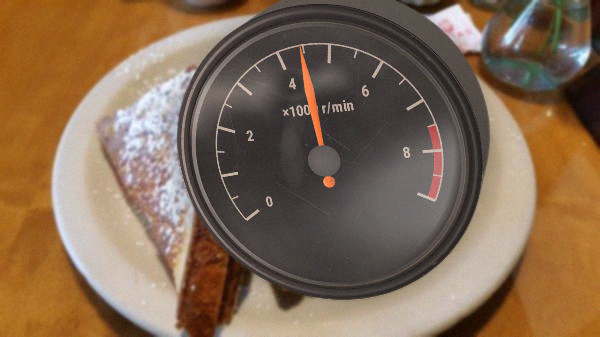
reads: value=4500 unit=rpm
